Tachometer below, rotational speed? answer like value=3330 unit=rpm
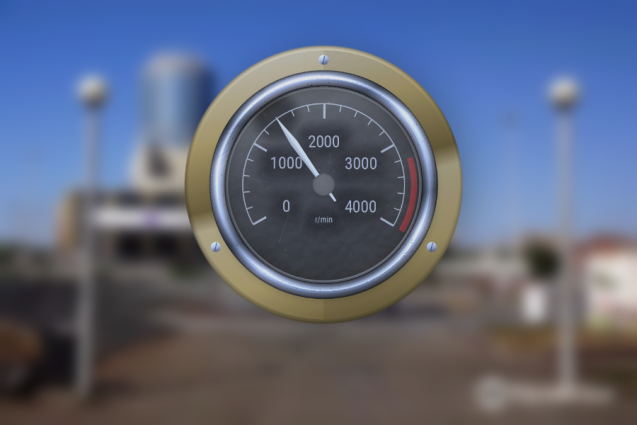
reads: value=1400 unit=rpm
